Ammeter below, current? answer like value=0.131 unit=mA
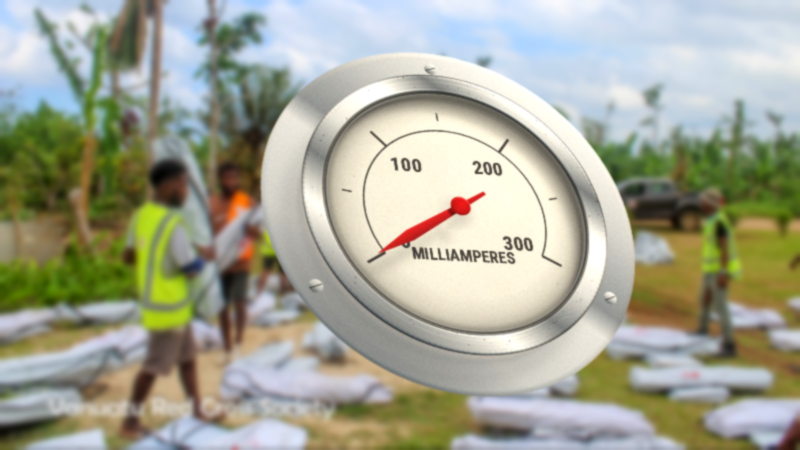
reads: value=0 unit=mA
